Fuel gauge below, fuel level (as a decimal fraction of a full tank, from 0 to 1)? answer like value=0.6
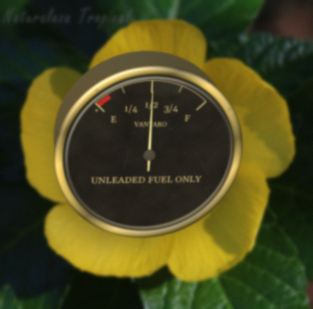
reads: value=0.5
